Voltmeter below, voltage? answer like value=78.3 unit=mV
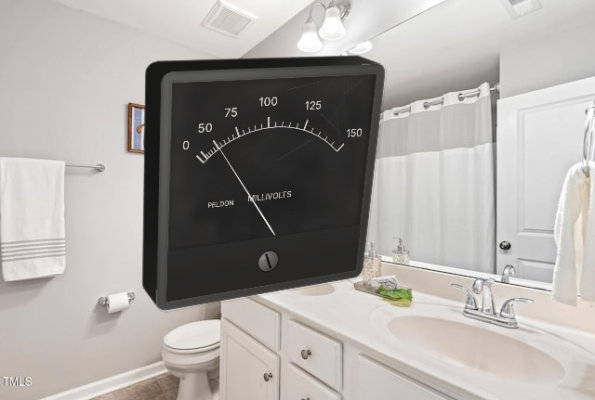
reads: value=50 unit=mV
